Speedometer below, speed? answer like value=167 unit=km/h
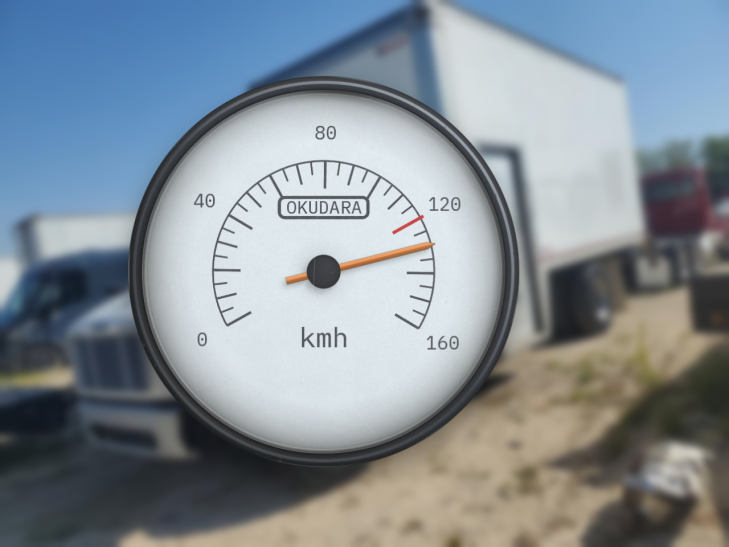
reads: value=130 unit=km/h
